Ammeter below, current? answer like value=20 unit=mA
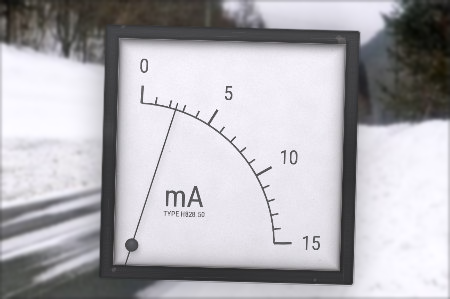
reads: value=2.5 unit=mA
